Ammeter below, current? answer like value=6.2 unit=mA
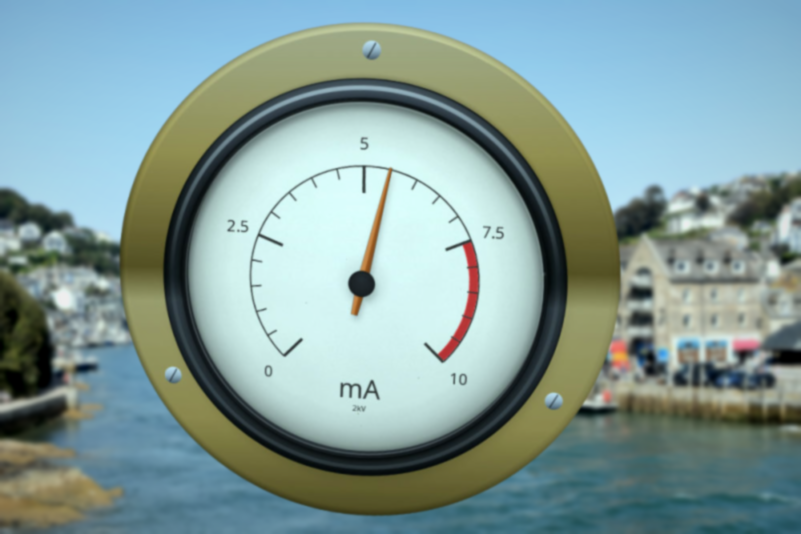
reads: value=5.5 unit=mA
